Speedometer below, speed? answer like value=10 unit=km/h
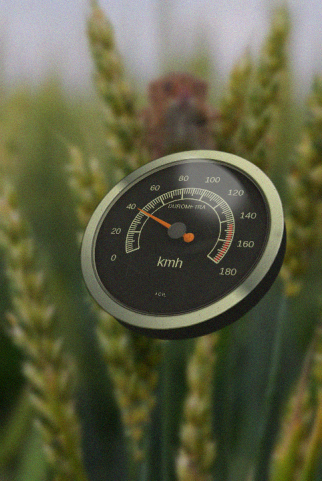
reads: value=40 unit=km/h
